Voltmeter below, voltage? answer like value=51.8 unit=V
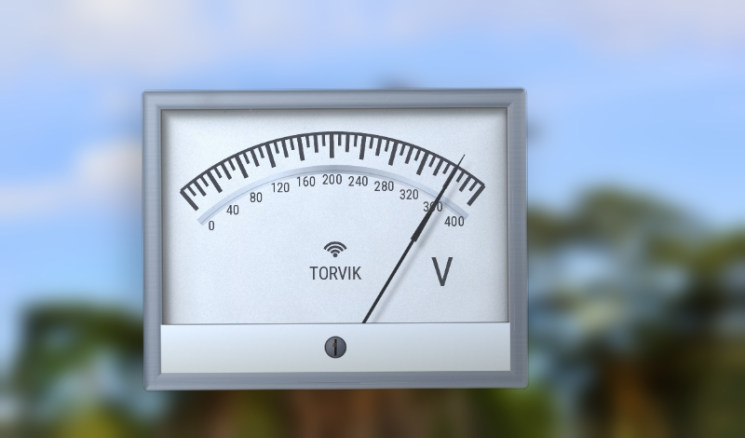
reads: value=360 unit=V
